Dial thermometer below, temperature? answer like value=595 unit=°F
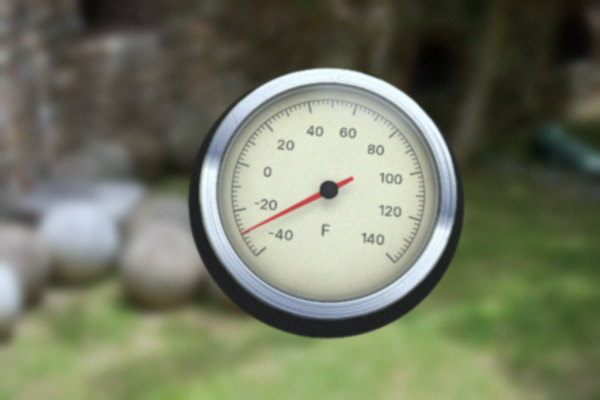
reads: value=-30 unit=°F
